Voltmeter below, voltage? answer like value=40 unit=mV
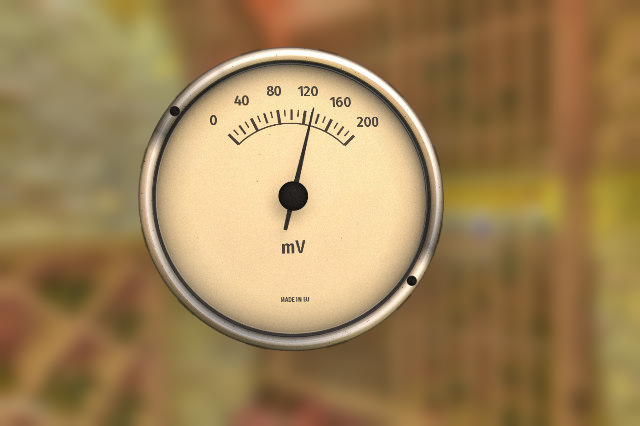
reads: value=130 unit=mV
